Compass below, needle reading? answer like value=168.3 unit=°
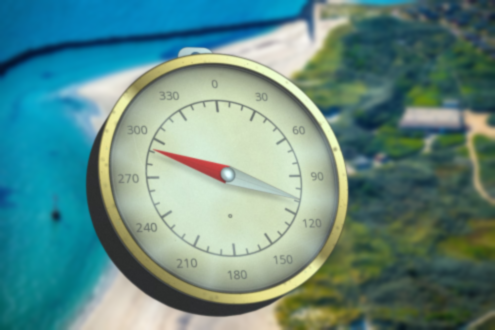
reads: value=290 unit=°
